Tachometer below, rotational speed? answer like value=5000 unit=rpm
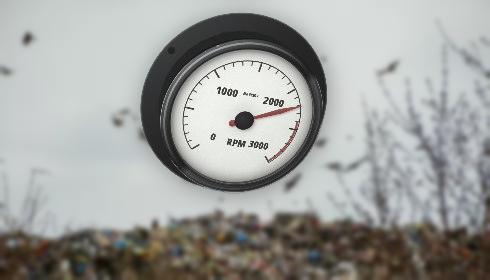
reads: value=2200 unit=rpm
